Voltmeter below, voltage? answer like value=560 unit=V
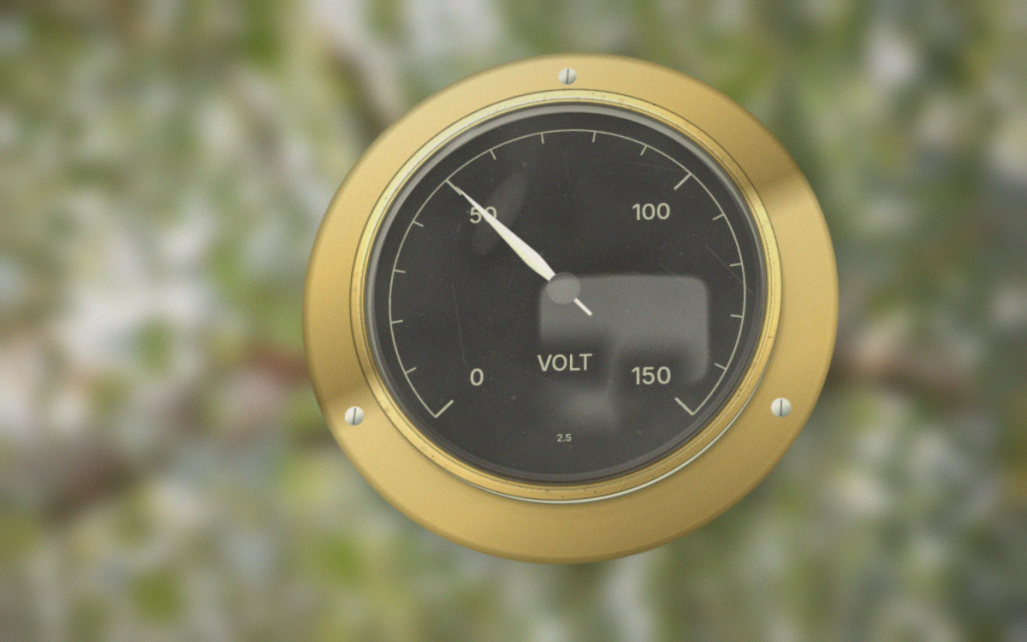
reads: value=50 unit=V
